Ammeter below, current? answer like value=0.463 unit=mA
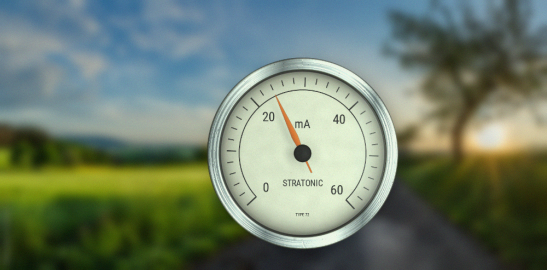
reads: value=24 unit=mA
